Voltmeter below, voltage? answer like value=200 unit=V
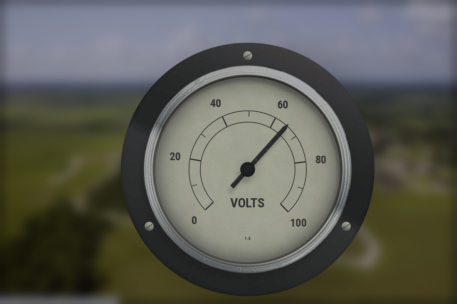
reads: value=65 unit=V
